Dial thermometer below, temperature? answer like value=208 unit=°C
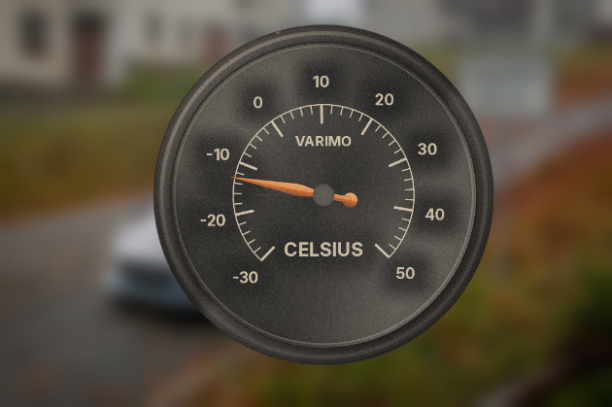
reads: value=-13 unit=°C
